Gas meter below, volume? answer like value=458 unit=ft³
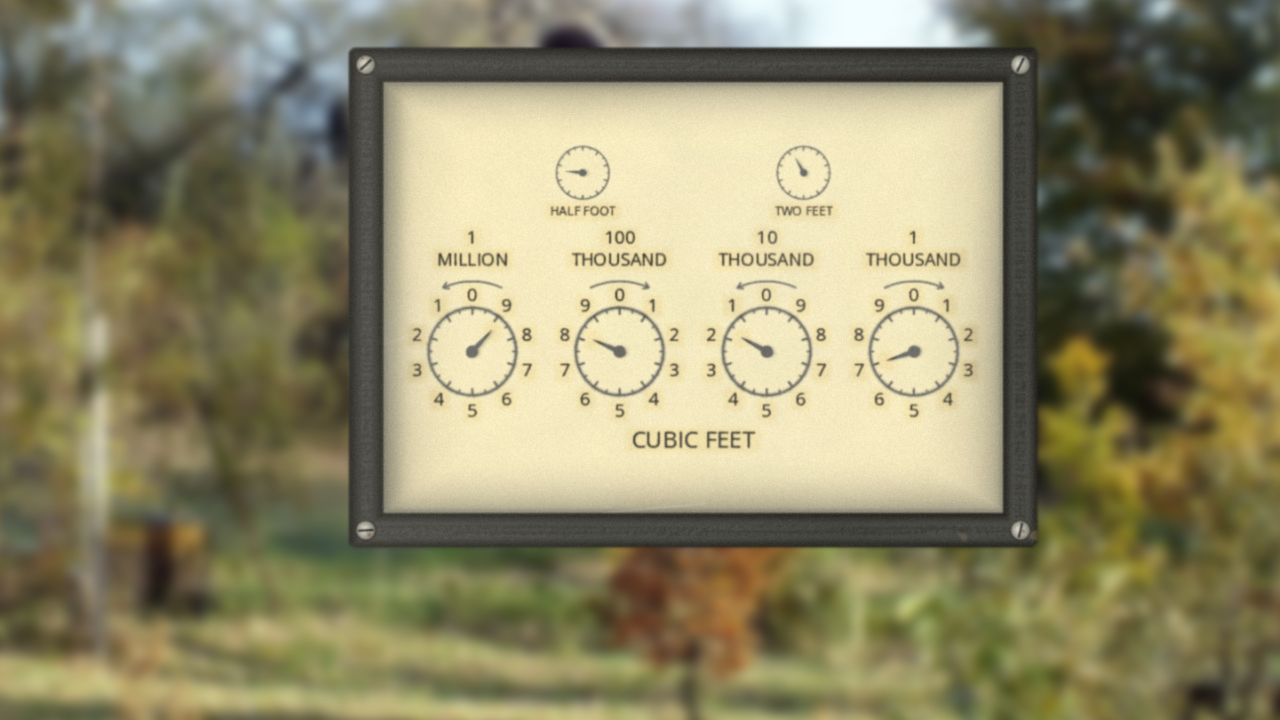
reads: value=881700 unit=ft³
